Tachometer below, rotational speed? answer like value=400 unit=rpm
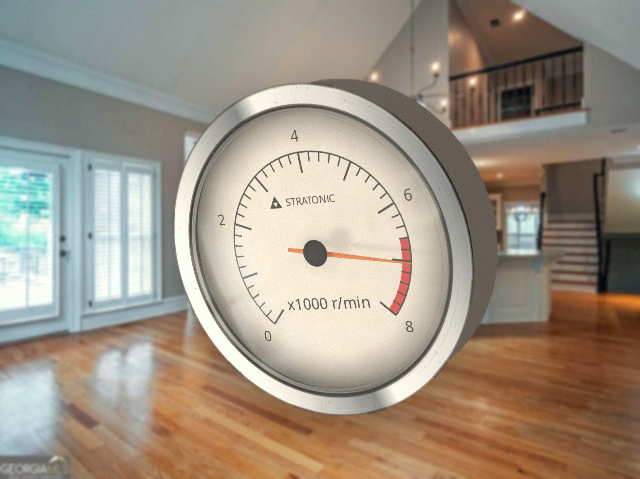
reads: value=7000 unit=rpm
